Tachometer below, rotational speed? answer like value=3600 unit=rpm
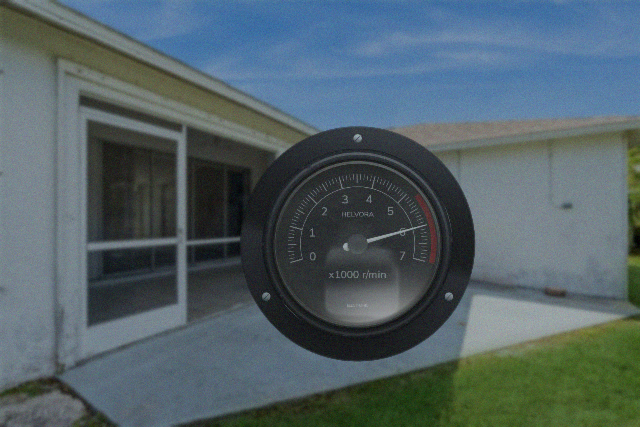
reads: value=6000 unit=rpm
